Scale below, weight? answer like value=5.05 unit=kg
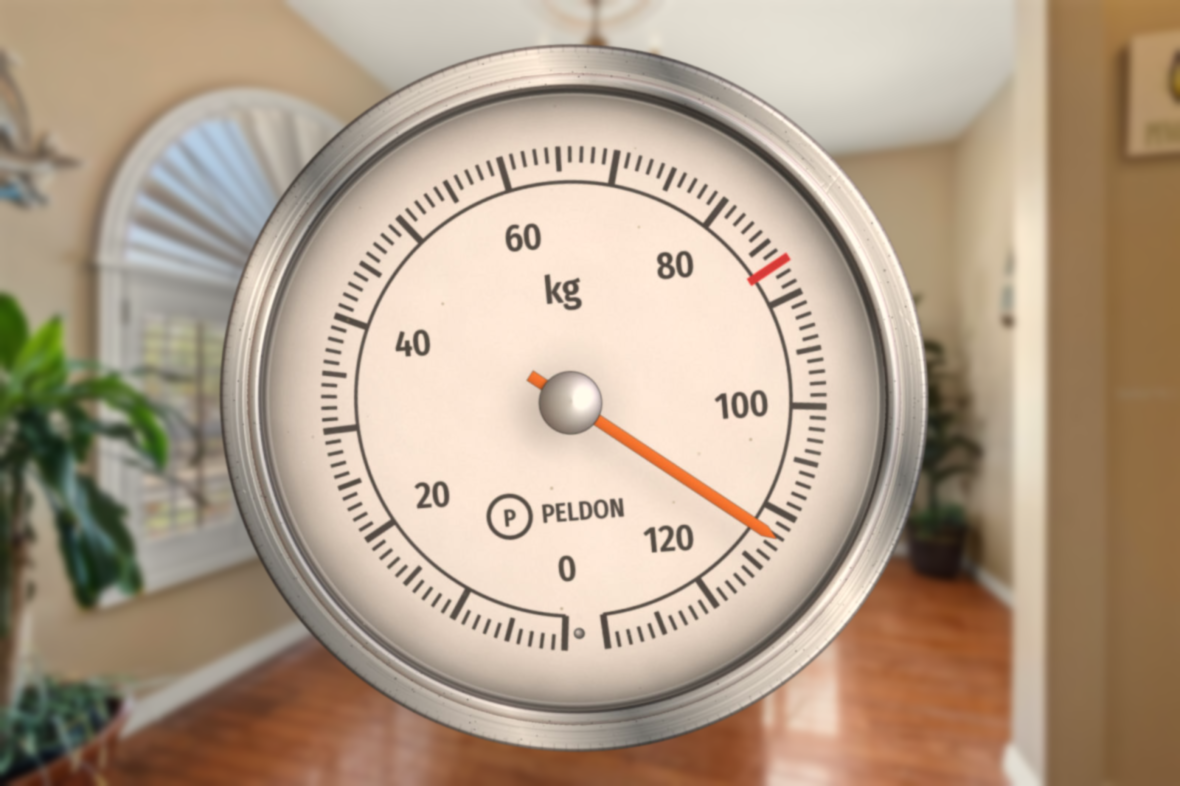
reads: value=112 unit=kg
